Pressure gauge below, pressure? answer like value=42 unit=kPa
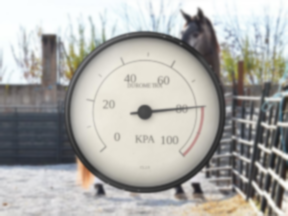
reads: value=80 unit=kPa
